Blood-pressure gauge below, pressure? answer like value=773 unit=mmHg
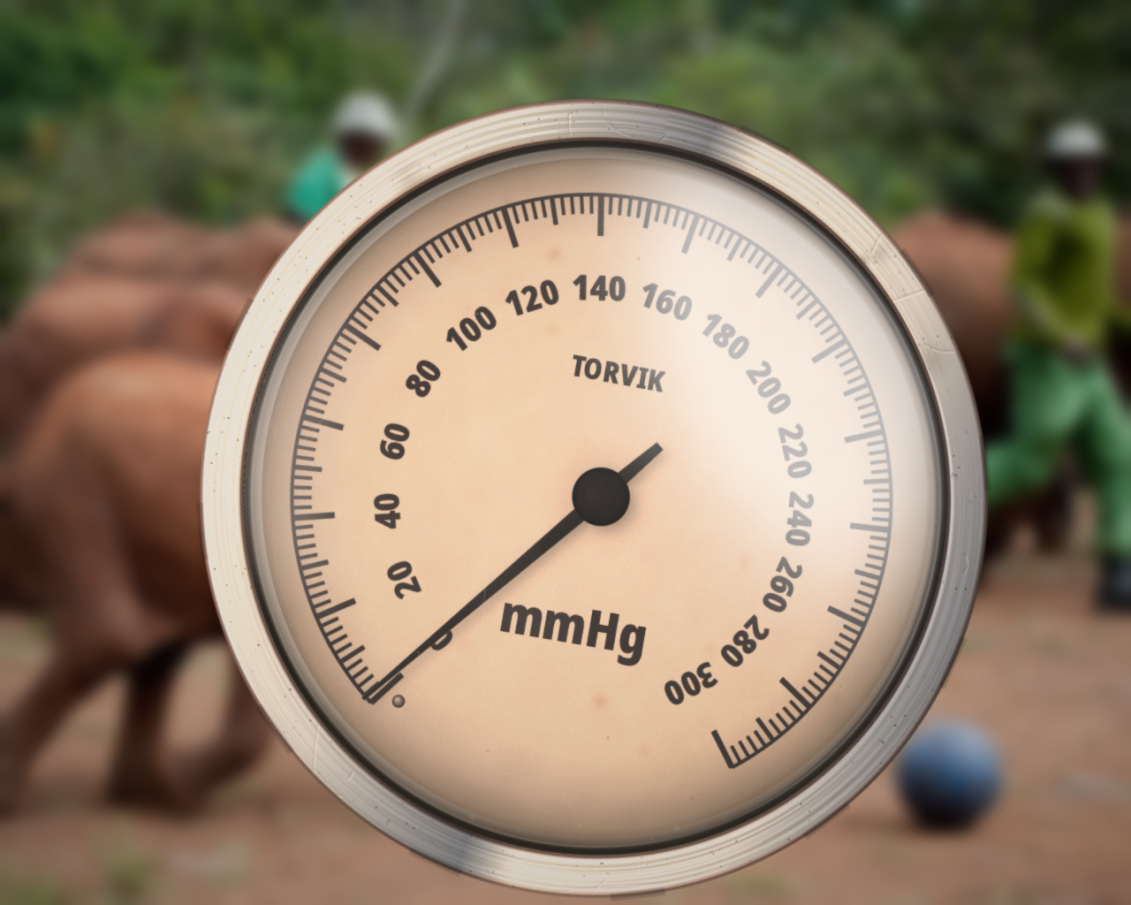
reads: value=2 unit=mmHg
